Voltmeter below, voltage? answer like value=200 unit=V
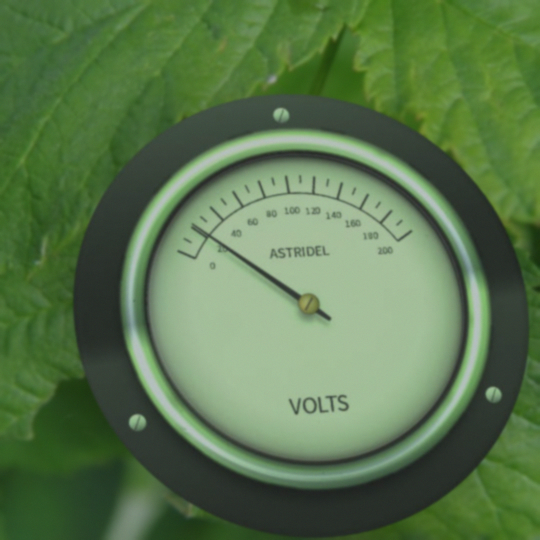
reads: value=20 unit=V
